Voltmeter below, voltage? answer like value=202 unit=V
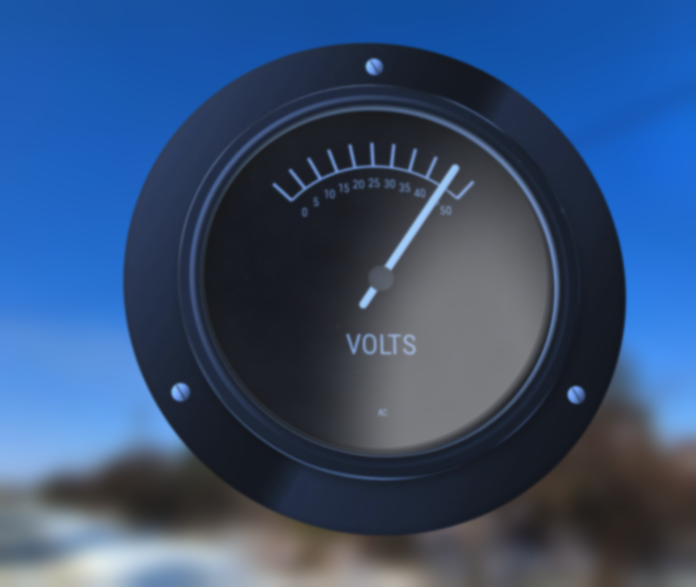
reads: value=45 unit=V
